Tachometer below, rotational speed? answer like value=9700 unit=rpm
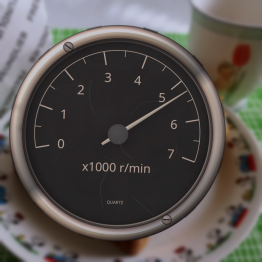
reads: value=5250 unit=rpm
